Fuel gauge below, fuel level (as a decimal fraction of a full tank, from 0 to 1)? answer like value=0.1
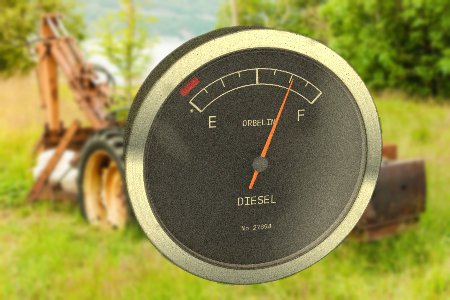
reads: value=0.75
